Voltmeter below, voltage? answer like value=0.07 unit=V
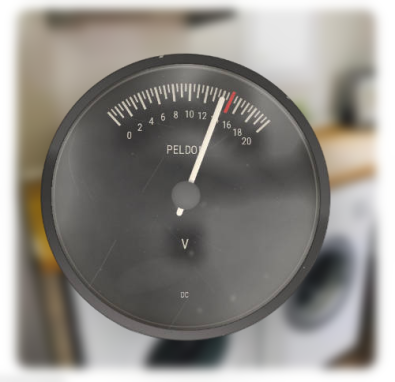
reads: value=14 unit=V
